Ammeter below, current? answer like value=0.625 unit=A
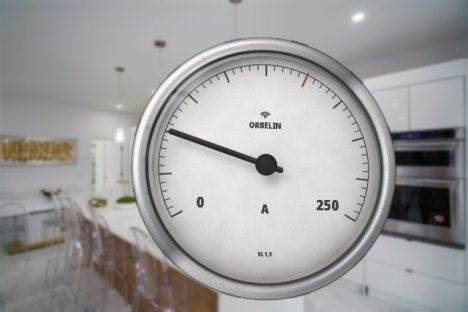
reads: value=50 unit=A
